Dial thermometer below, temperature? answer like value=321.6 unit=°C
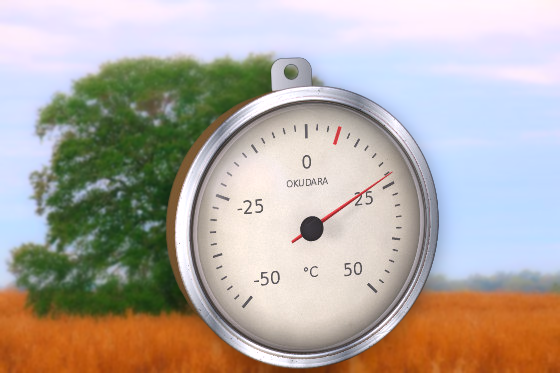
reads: value=22.5 unit=°C
